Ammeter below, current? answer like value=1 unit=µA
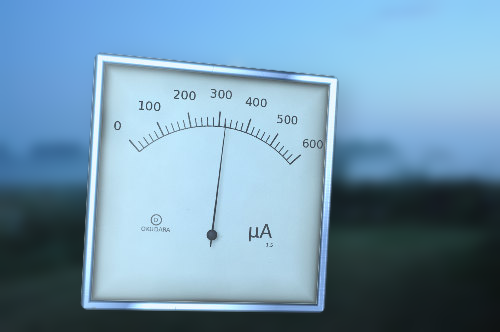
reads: value=320 unit=µA
